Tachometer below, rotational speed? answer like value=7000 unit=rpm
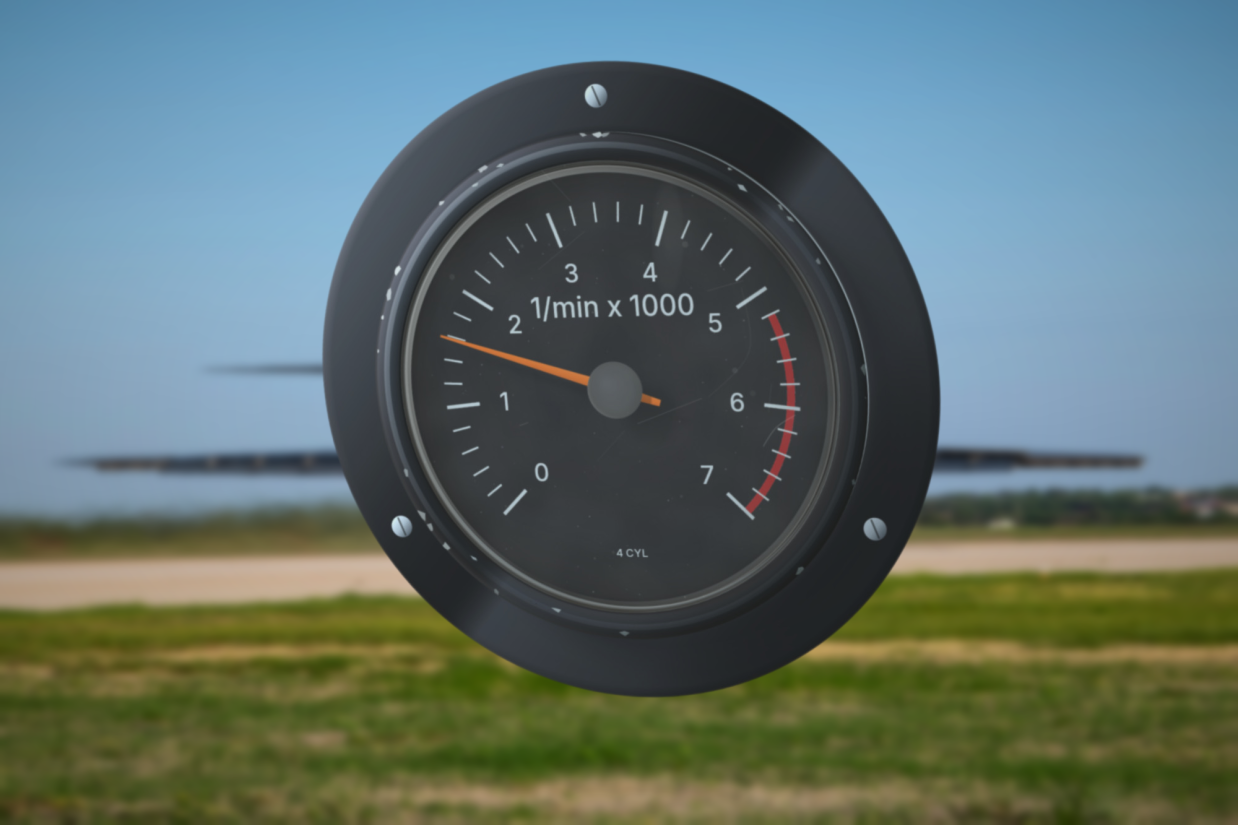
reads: value=1600 unit=rpm
